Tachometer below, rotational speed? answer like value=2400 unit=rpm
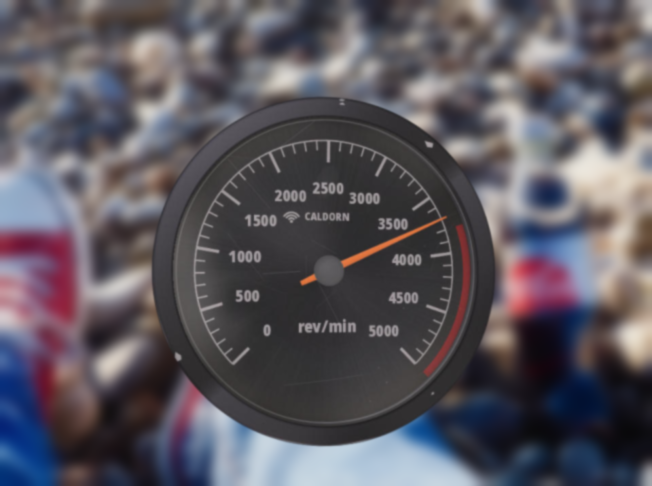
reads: value=3700 unit=rpm
